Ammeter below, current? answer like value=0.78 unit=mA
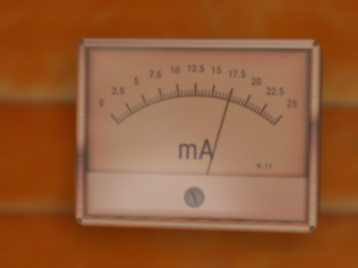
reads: value=17.5 unit=mA
